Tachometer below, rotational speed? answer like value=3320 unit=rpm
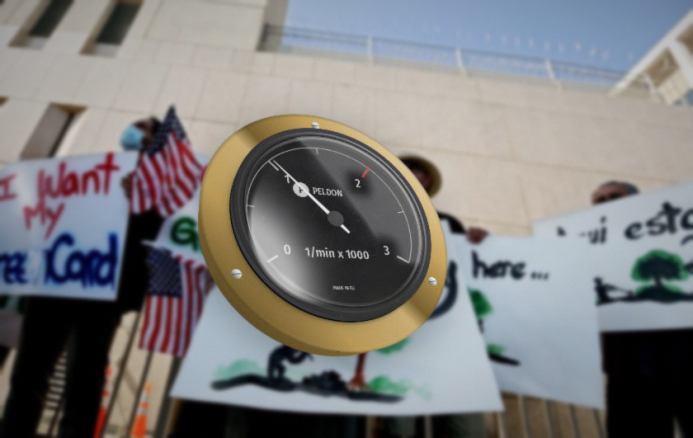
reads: value=1000 unit=rpm
